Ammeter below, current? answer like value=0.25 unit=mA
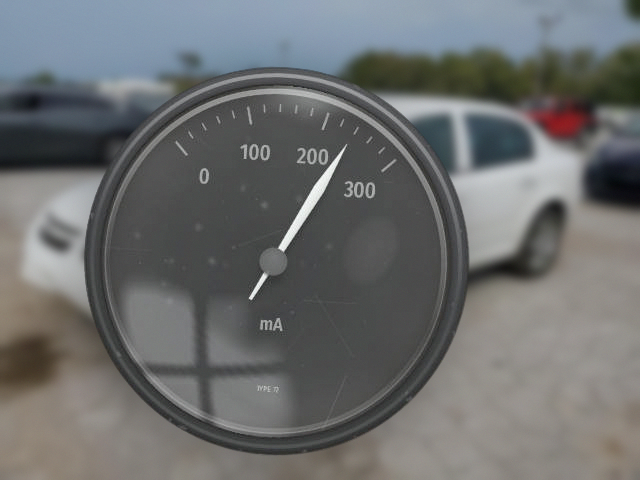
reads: value=240 unit=mA
